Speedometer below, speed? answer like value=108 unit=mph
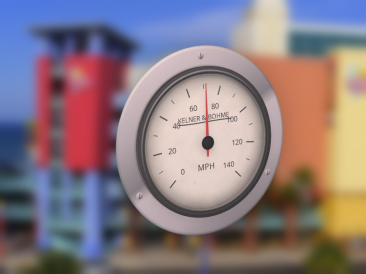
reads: value=70 unit=mph
